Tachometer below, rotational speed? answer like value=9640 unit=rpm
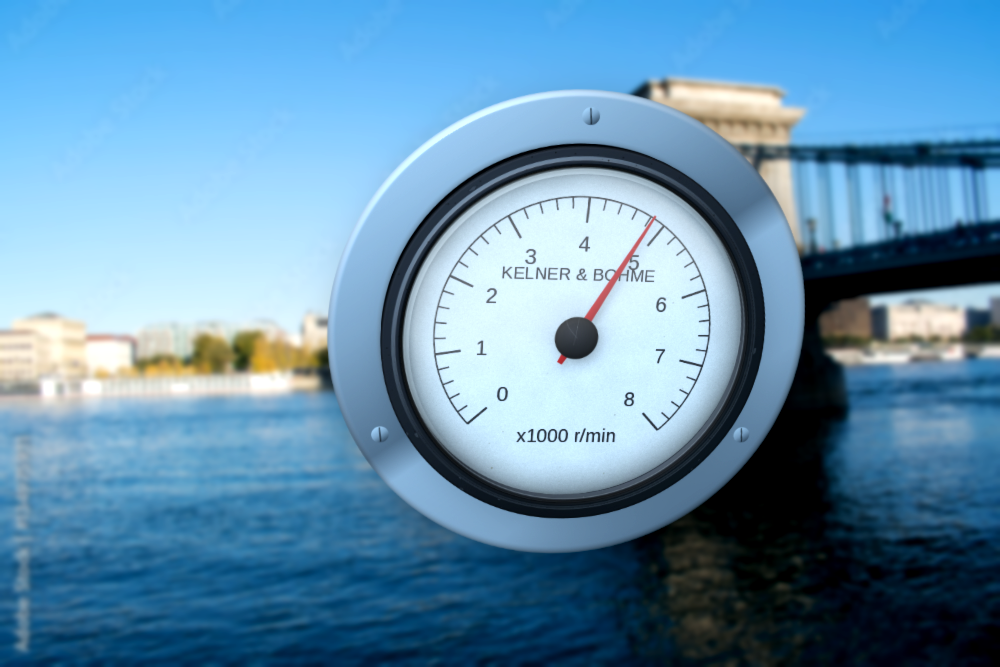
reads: value=4800 unit=rpm
